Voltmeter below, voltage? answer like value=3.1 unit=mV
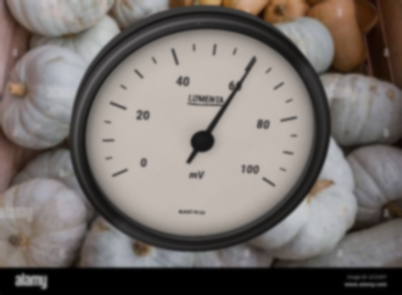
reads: value=60 unit=mV
